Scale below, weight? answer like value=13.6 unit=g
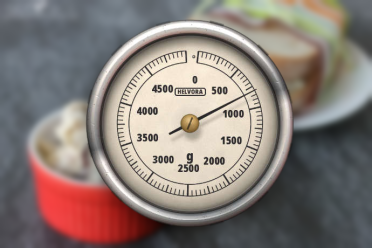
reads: value=800 unit=g
